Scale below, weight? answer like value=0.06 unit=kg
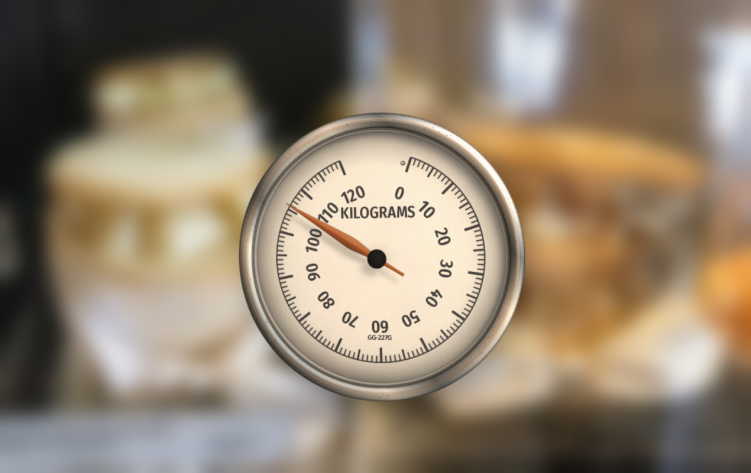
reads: value=106 unit=kg
